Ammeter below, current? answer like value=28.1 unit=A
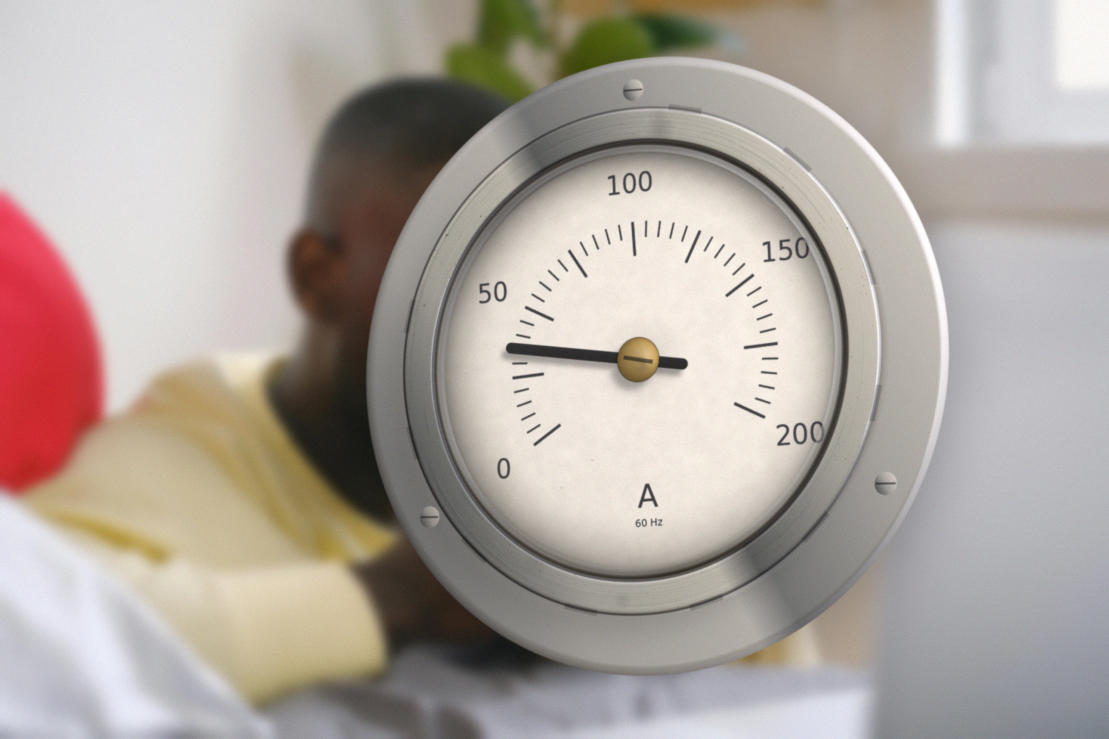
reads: value=35 unit=A
